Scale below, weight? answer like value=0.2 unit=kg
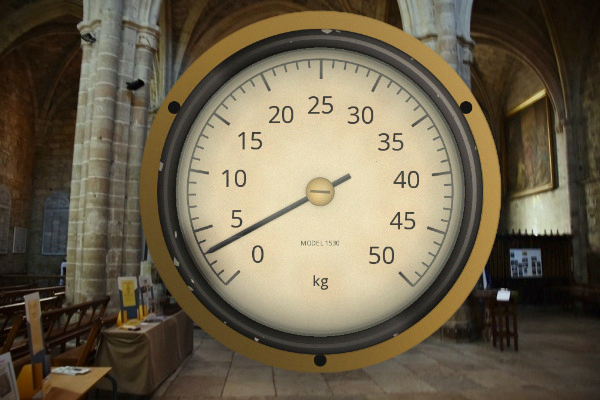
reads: value=3 unit=kg
